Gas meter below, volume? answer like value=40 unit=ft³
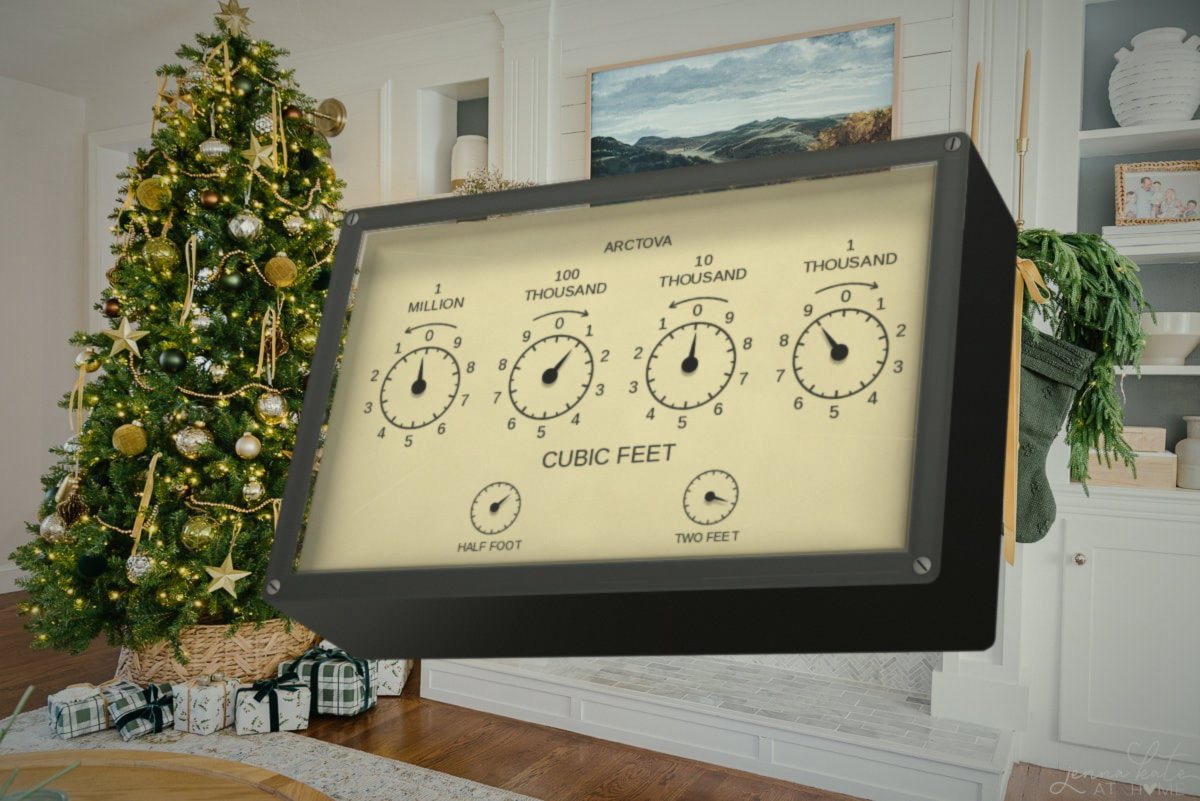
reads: value=9900 unit=ft³
